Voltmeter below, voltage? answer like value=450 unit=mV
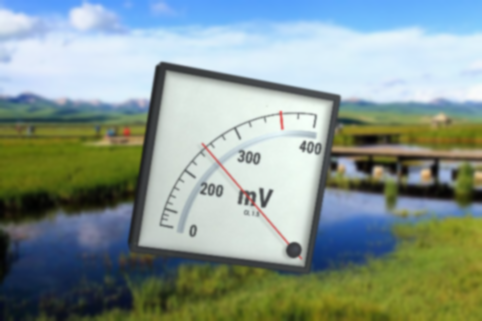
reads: value=250 unit=mV
